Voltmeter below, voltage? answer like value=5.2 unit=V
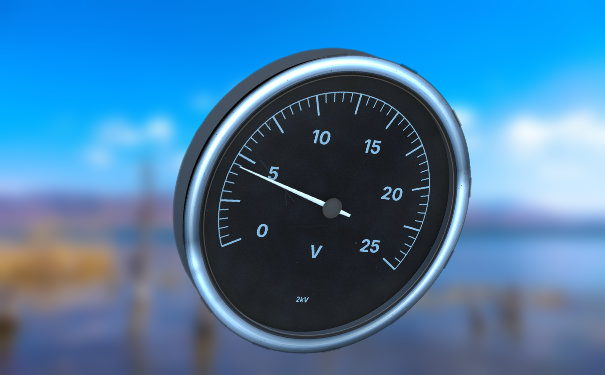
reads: value=4.5 unit=V
